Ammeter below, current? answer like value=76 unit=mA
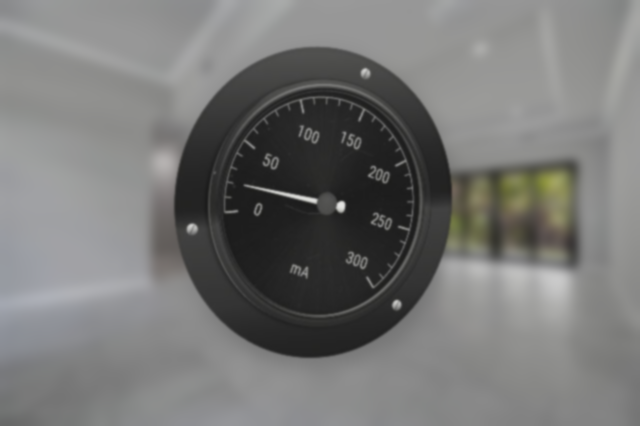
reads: value=20 unit=mA
